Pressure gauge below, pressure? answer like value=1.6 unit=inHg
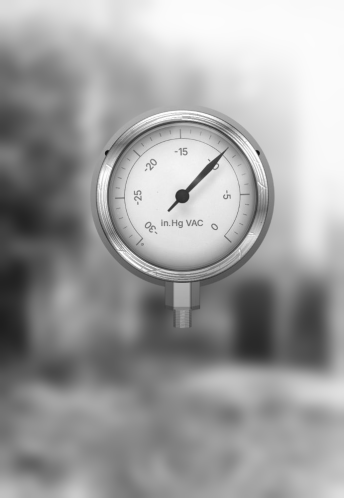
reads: value=-10 unit=inHg
